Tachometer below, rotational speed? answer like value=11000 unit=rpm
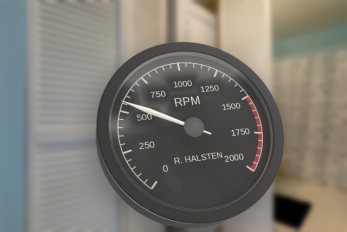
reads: value=550 unit=rpm
